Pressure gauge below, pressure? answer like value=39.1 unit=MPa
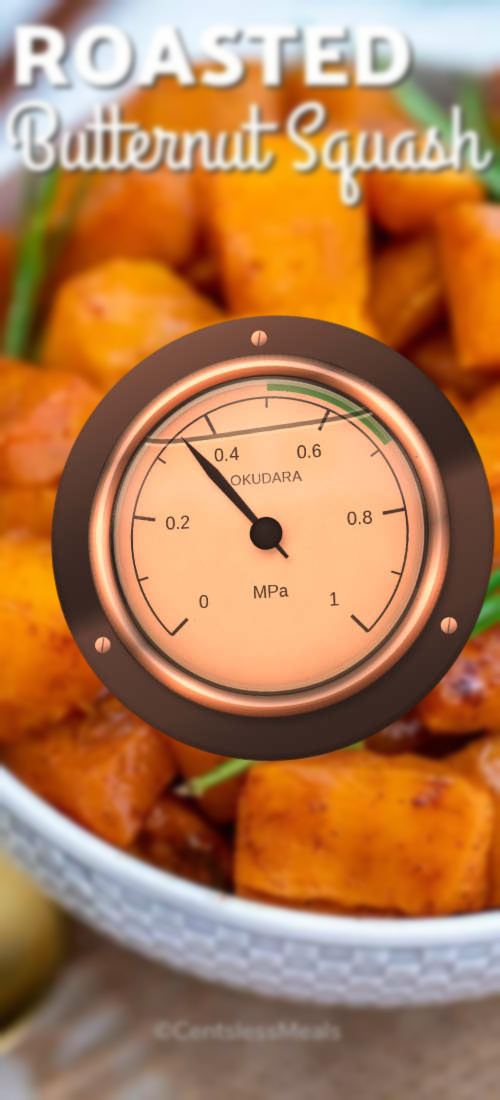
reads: value=0.35 unit=MPa
